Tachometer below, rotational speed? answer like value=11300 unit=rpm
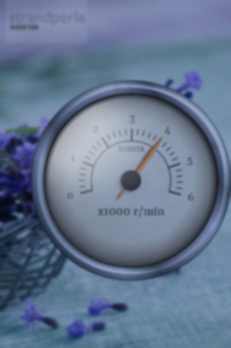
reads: value=4000 unit=rpm
